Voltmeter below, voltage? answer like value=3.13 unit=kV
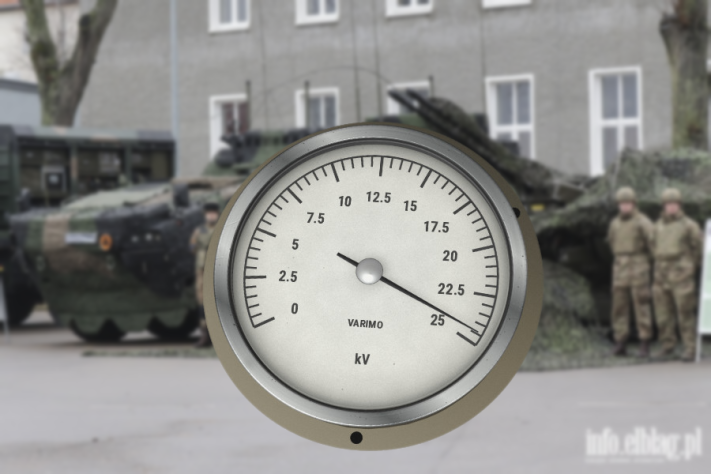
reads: value=24.5 unit=kV
